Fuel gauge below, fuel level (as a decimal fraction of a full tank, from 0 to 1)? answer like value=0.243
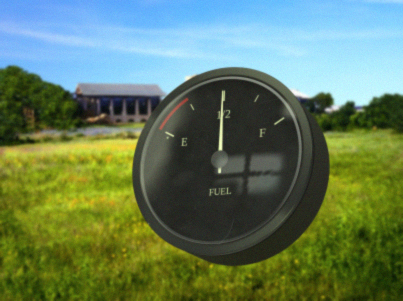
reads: value=0.5
